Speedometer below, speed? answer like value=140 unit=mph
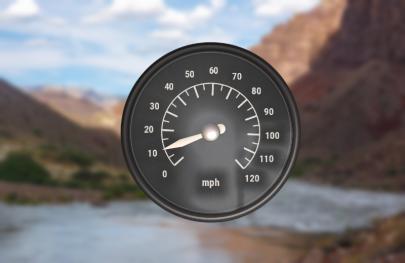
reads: value=10 unit=mph
